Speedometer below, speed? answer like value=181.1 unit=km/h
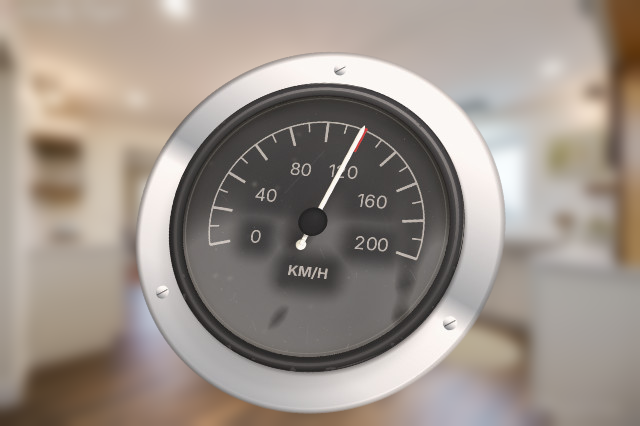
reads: value=120 unit=km/h
